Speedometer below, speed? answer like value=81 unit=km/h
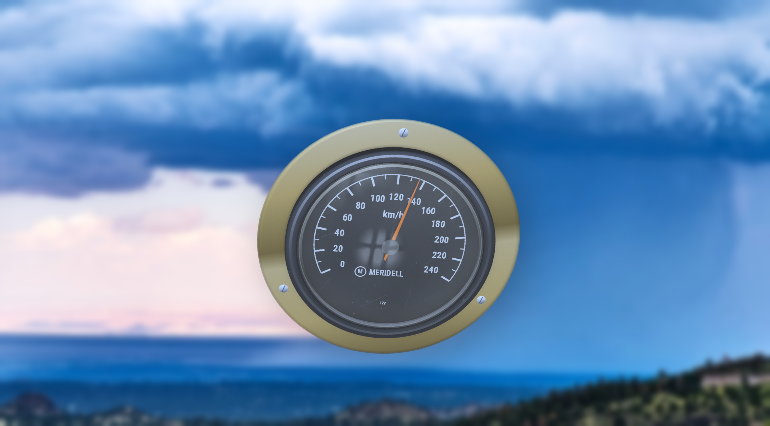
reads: value=135 unit=km/h
